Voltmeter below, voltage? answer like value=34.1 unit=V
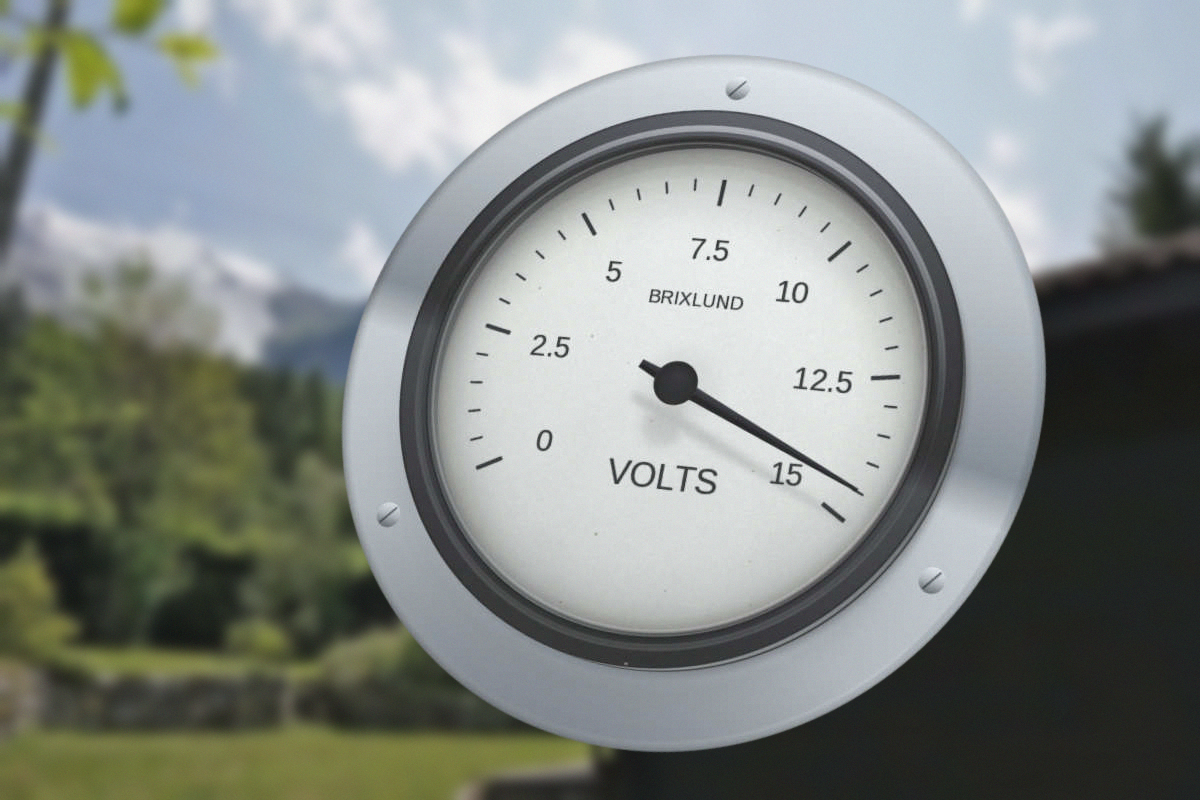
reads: value=14.5 unit=V
